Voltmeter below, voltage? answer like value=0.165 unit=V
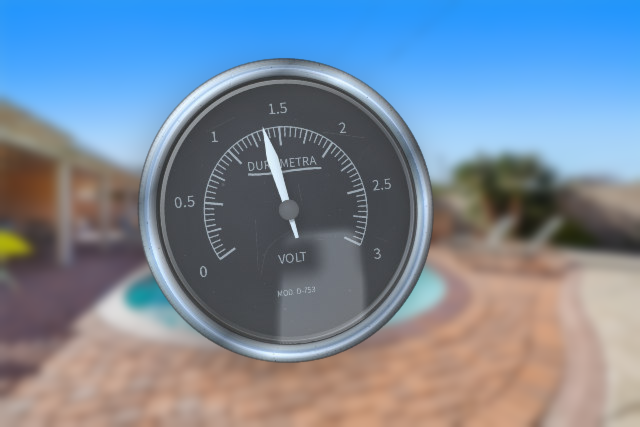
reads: value=1.35 unit=V
